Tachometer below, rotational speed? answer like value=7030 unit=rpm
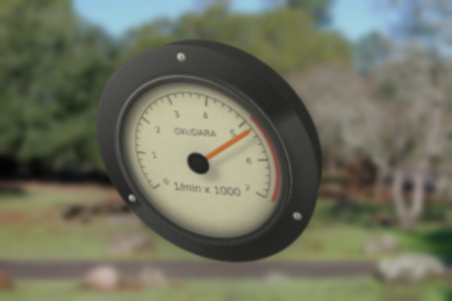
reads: value=5200 unit=rpm
